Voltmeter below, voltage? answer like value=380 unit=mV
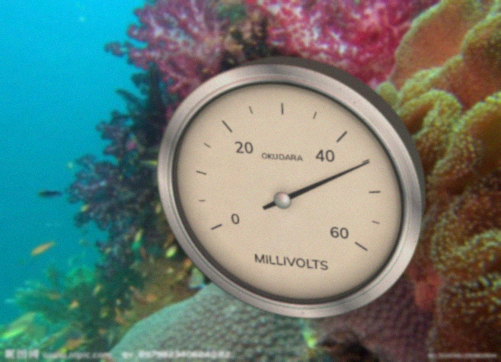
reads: value=45 unit=mV
